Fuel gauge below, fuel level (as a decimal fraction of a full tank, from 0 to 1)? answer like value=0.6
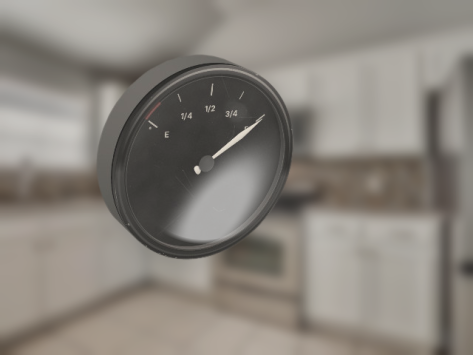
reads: value=1
